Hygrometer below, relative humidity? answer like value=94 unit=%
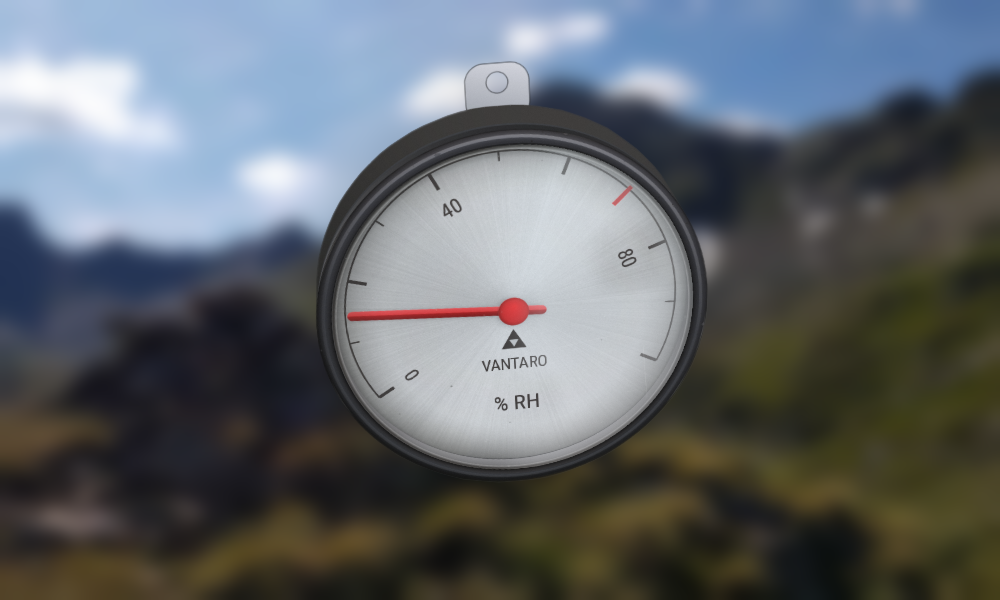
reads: value=15 unit=%
